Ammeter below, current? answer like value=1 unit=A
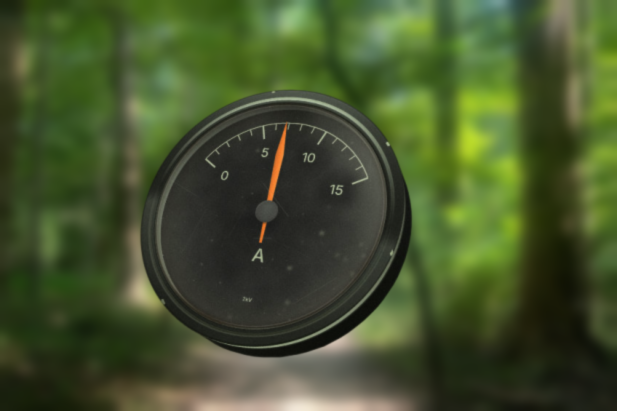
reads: value=7 unit=A
